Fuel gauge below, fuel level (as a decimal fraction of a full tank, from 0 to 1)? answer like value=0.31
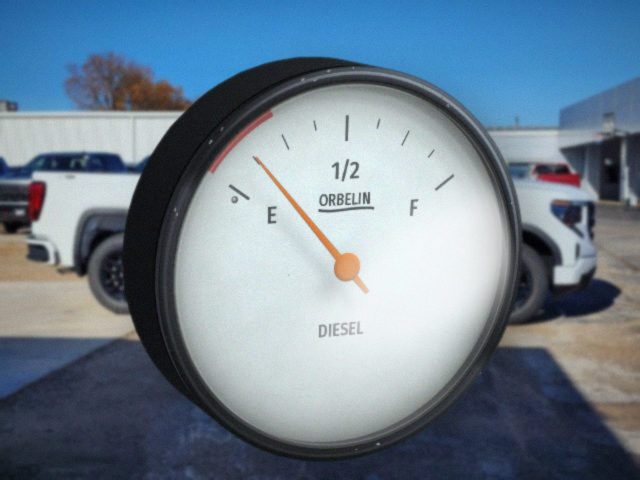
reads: value=0.125
